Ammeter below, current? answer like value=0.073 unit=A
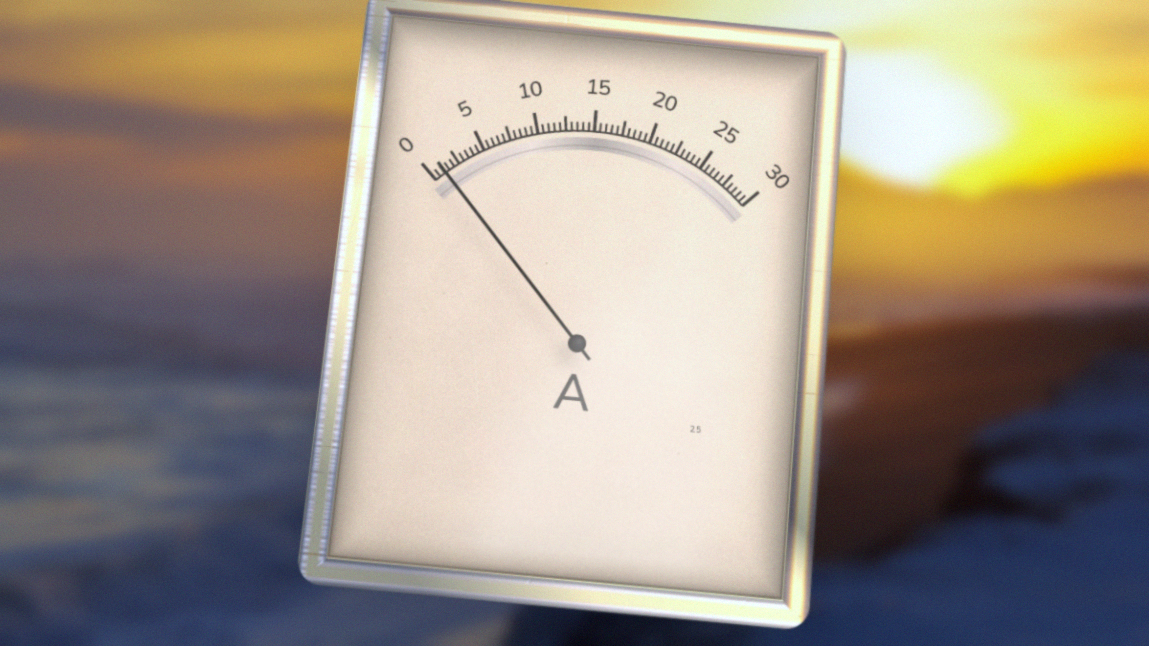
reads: value=1 unit=A
